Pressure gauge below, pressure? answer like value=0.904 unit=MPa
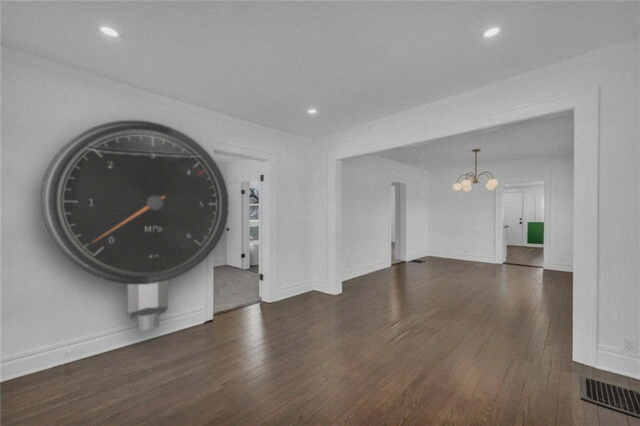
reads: value=0.2 unit=MPa
